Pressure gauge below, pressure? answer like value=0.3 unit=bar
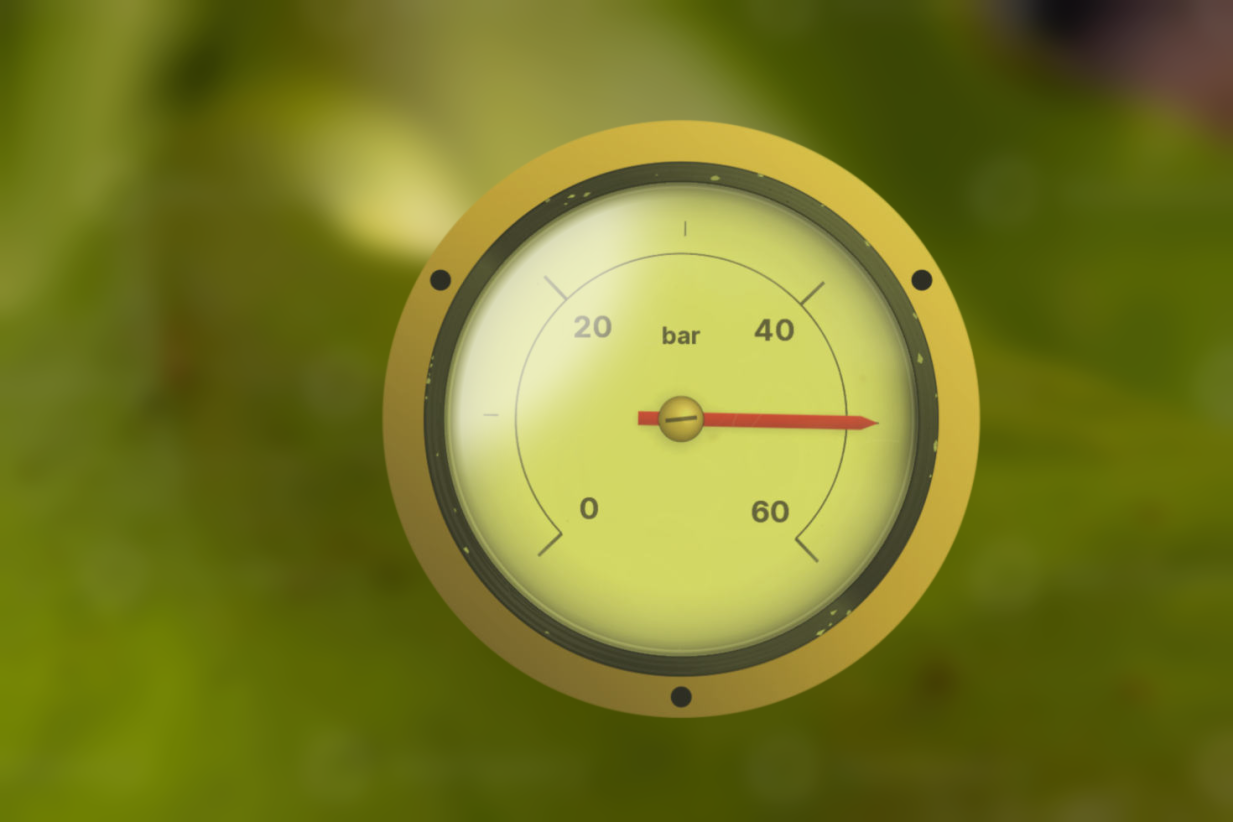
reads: value=50 unit=bar
